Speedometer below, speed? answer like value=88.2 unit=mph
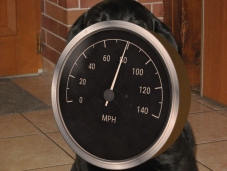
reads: value=80 unit=mph
